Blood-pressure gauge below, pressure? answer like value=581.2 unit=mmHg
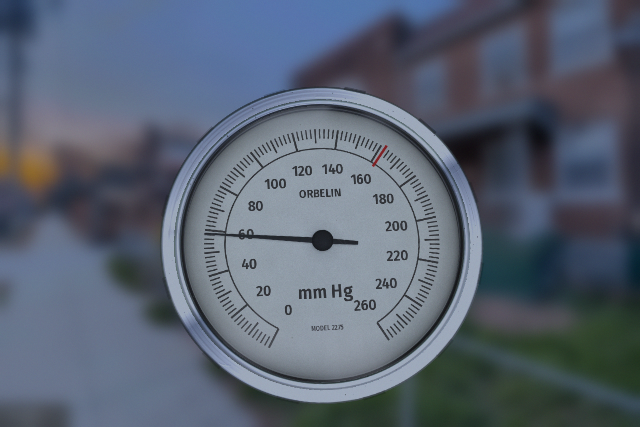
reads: value=58 unit=mmHg
